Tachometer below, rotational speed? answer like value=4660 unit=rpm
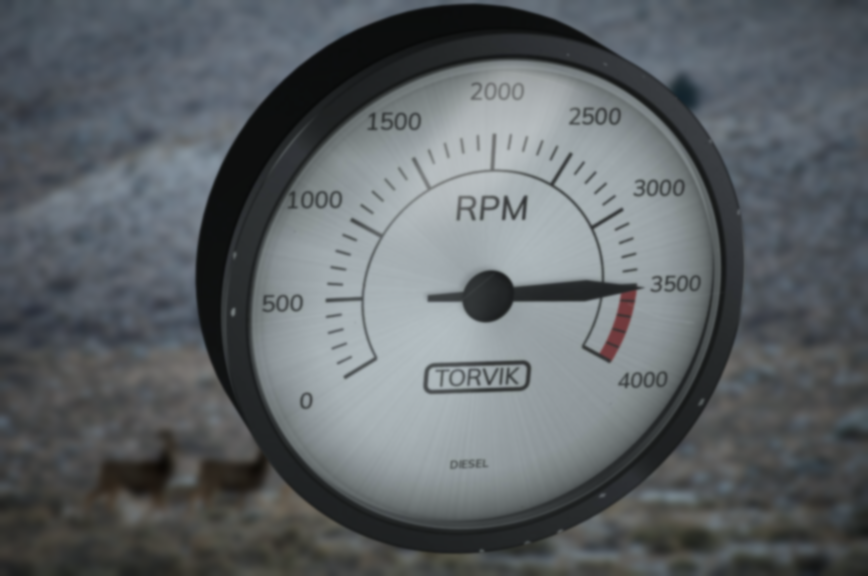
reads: value=3500 unit=rpm
